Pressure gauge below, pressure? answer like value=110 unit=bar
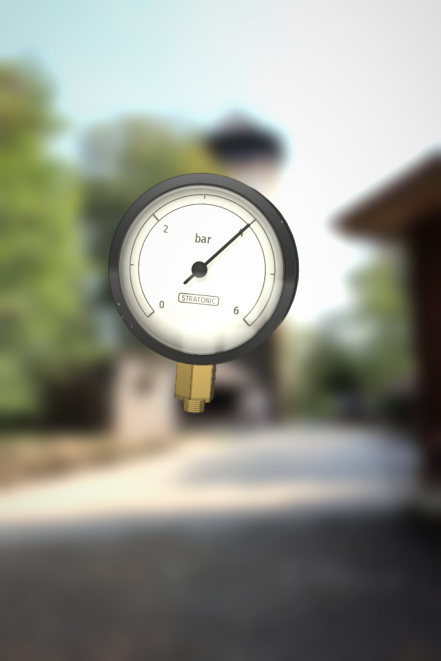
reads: value=4 unit=bar
